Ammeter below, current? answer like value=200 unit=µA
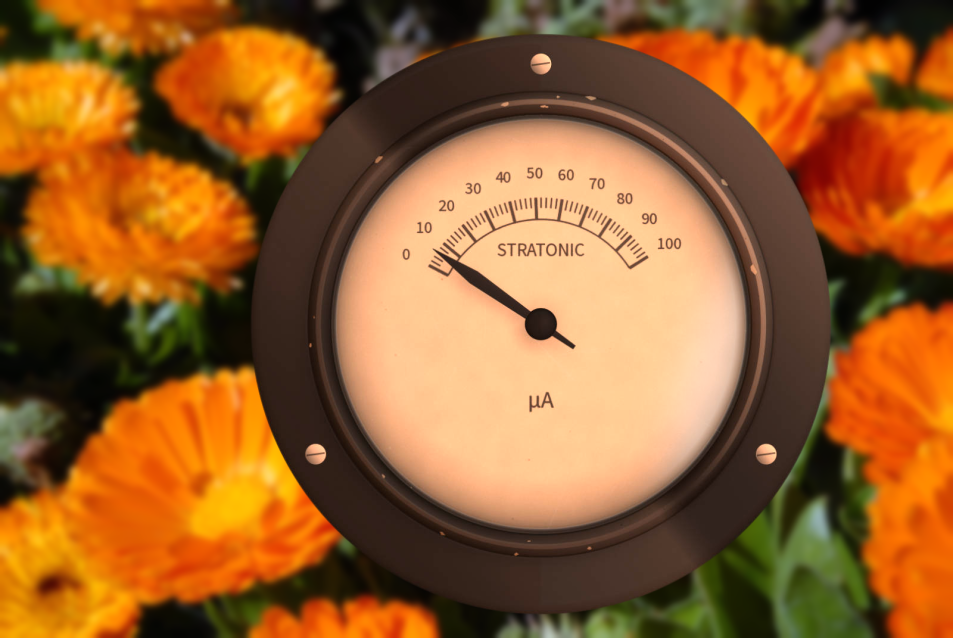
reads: value=6 unit=µA
